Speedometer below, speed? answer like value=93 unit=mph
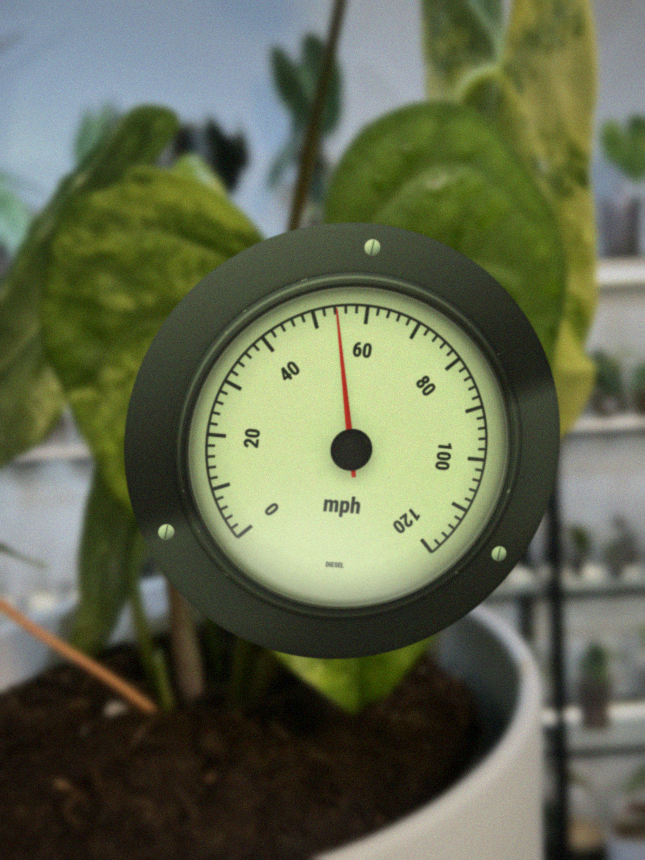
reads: value=54 unit=mph
